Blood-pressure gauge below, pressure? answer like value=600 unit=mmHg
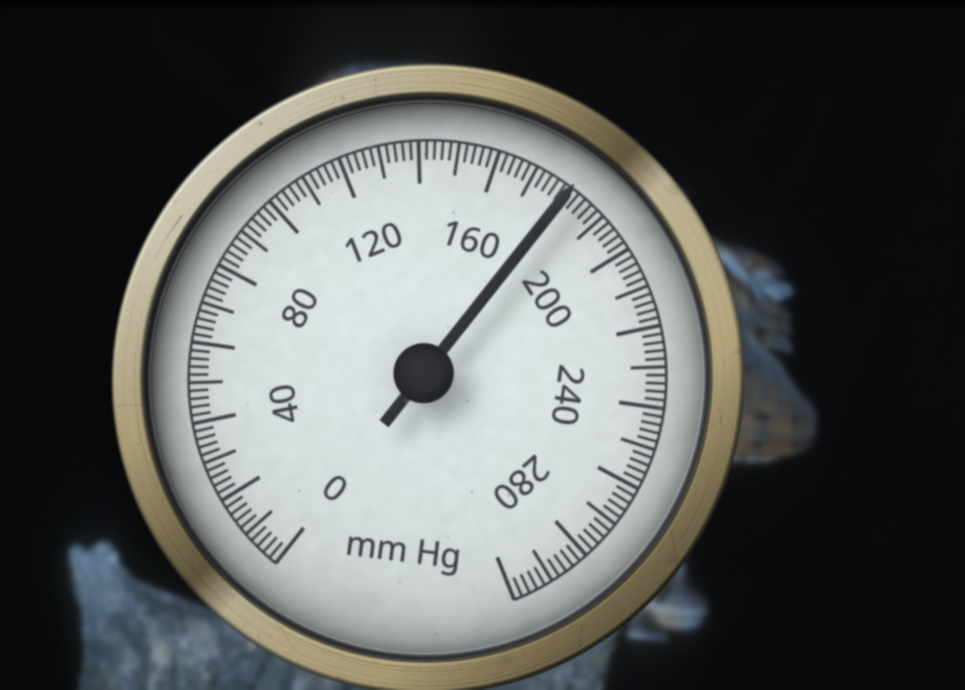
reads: value=180 unit=mmHg
